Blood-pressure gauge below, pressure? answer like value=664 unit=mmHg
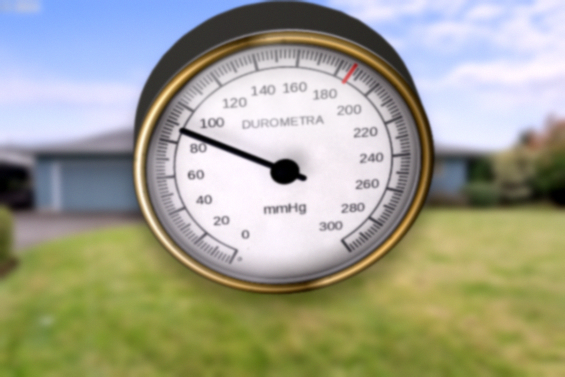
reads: value=90 unit=mmHg
